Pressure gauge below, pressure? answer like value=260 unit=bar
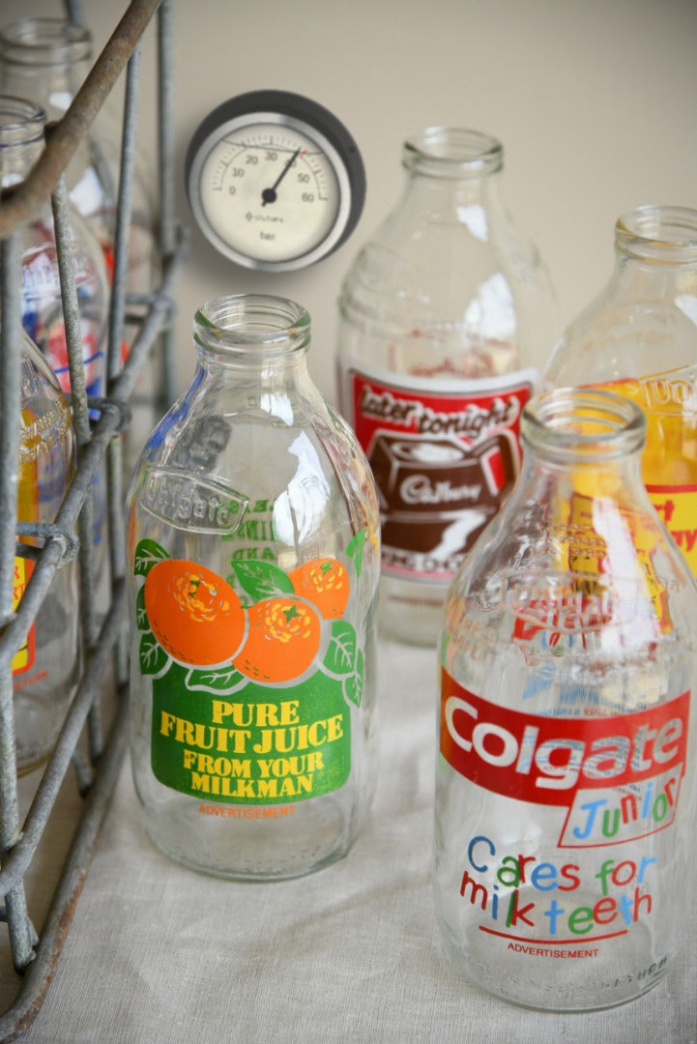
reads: value=40 unit=bar
